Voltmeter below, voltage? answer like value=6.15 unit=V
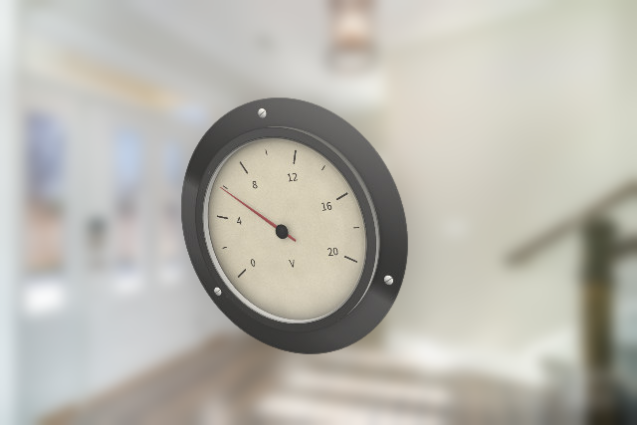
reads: value=6 unit=V
